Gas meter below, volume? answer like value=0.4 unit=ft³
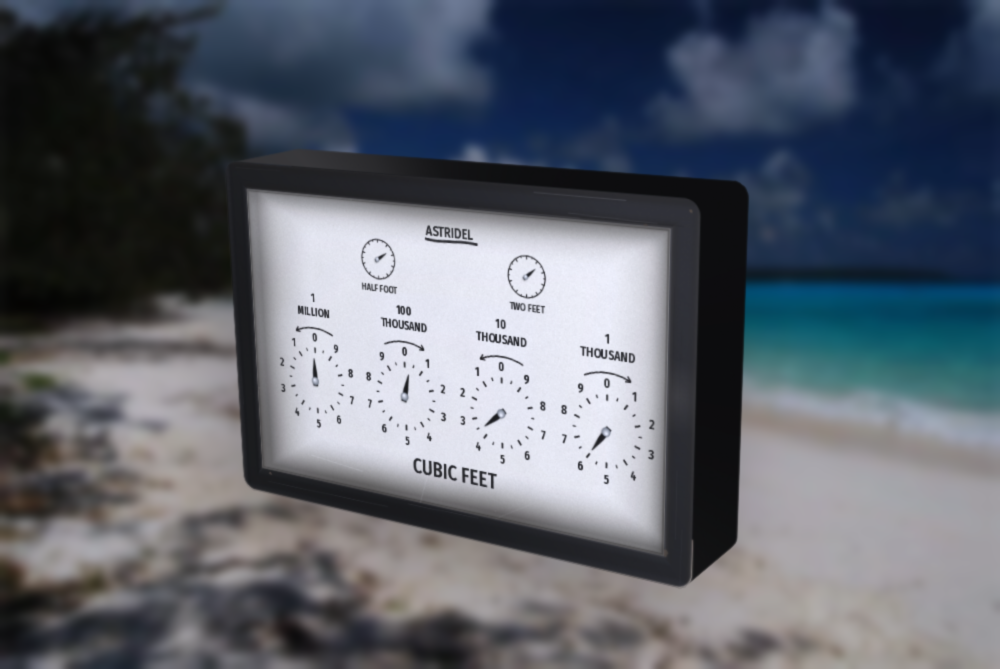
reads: value=3600 unit=ft³
